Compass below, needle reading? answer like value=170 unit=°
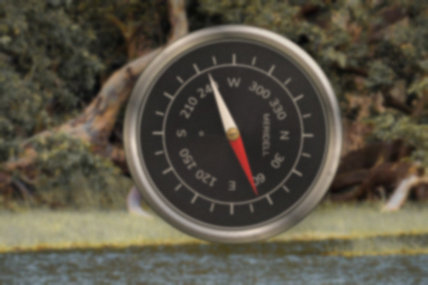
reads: value=67.5 unit=°
